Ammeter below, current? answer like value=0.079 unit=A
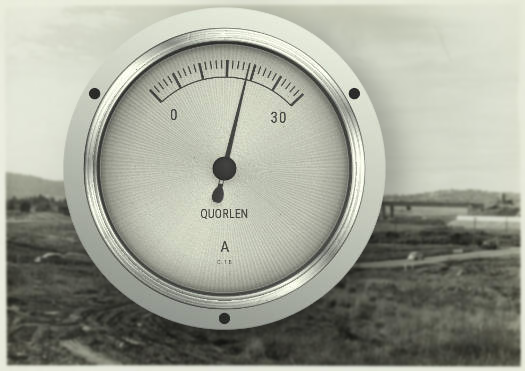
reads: value=19 unit=A
